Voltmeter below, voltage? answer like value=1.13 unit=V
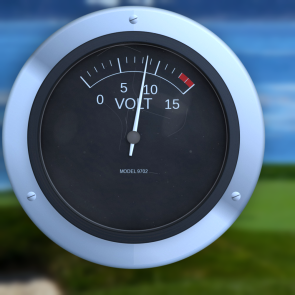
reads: value=8.5 unit=V
